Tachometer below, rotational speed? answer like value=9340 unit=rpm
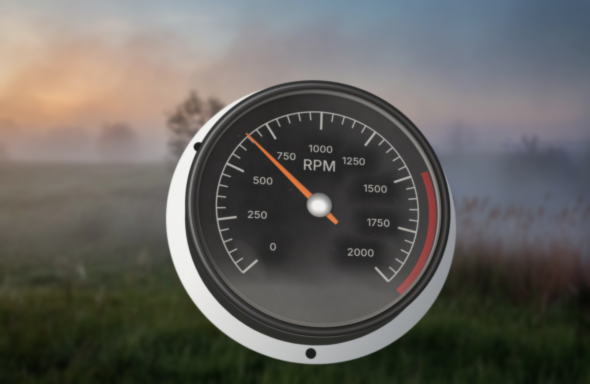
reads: value=650 unit=rpm
